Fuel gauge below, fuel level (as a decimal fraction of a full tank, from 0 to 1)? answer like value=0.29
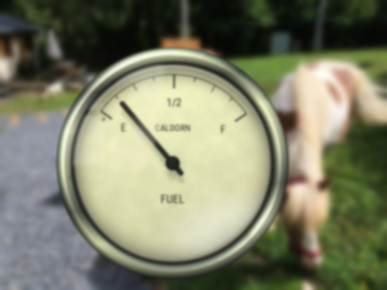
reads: value=0.125
